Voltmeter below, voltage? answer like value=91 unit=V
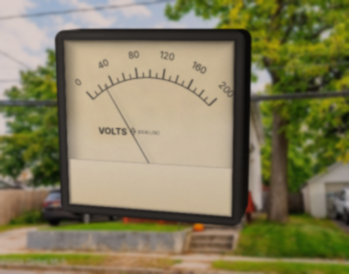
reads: value=30 unit=V
